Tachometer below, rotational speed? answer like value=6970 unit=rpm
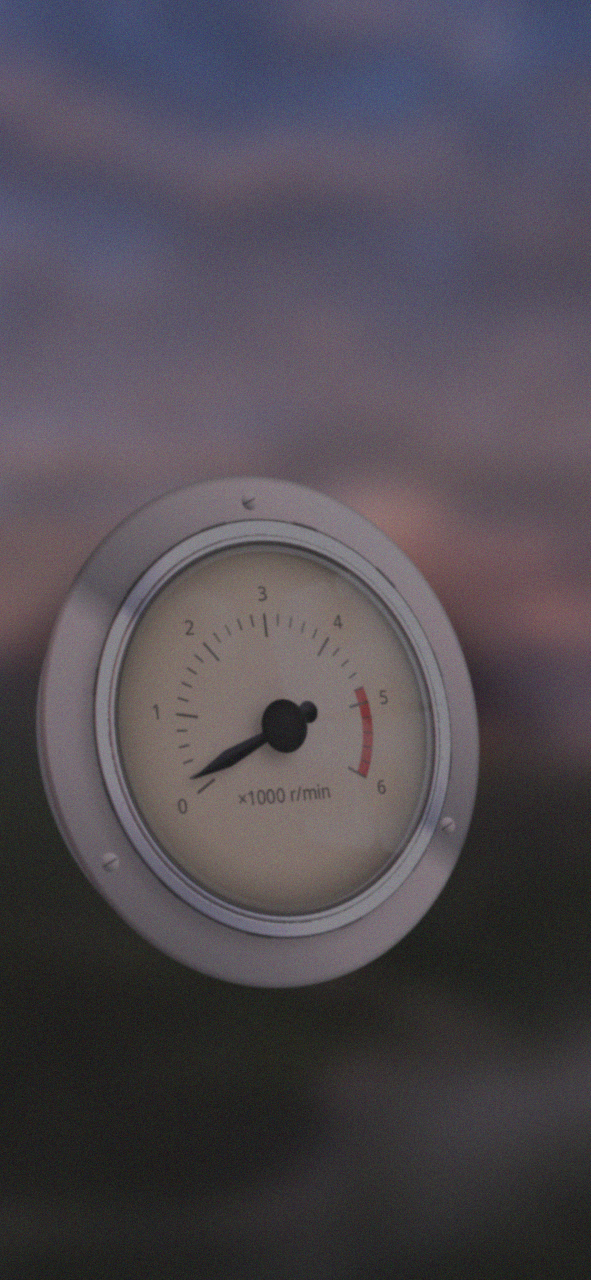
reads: value=200 unit=rpm
